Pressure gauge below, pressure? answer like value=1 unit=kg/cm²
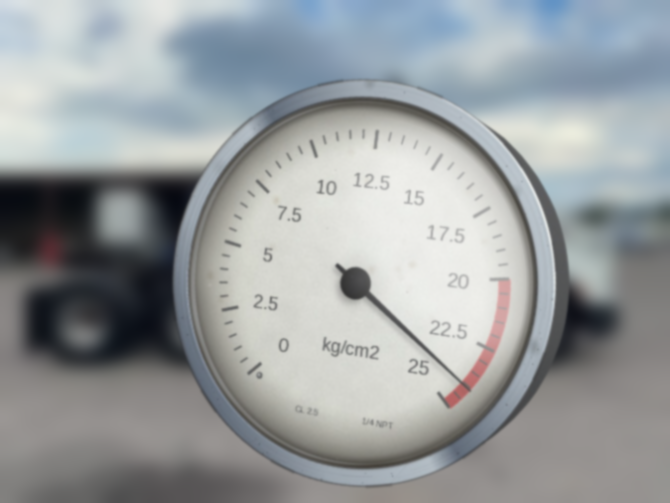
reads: value=24 unit=kg/cm²
